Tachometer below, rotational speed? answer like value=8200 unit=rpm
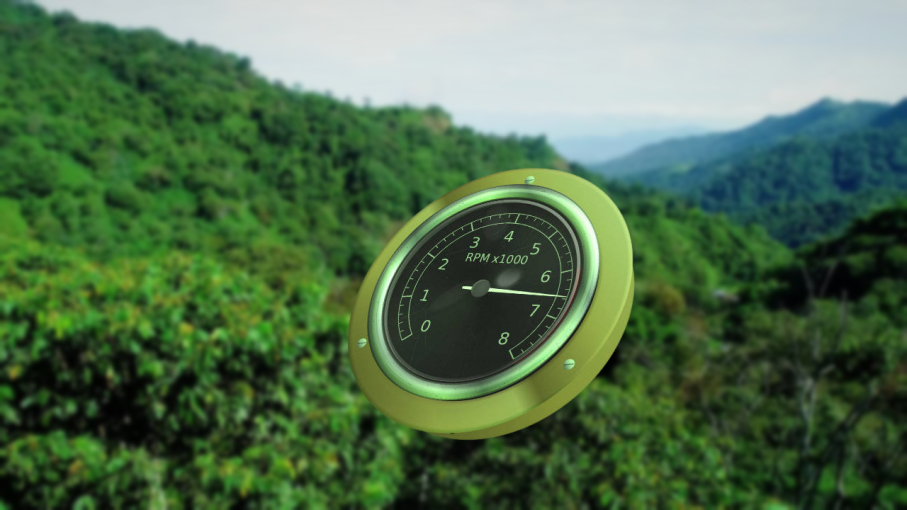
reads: value=6600 unit=rpm
